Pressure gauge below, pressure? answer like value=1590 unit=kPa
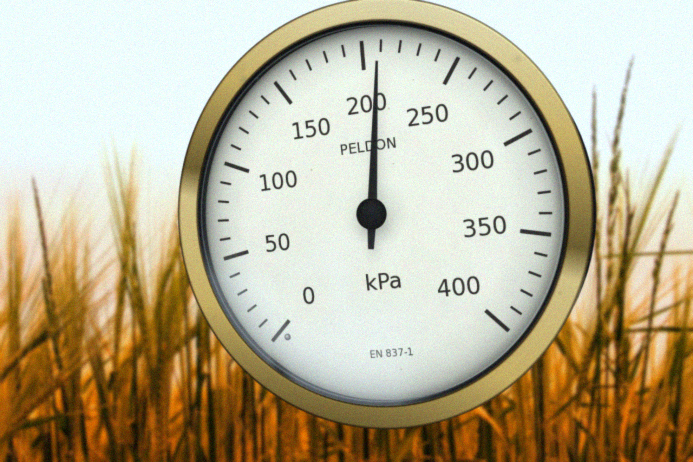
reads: value=210 unit=kPa
